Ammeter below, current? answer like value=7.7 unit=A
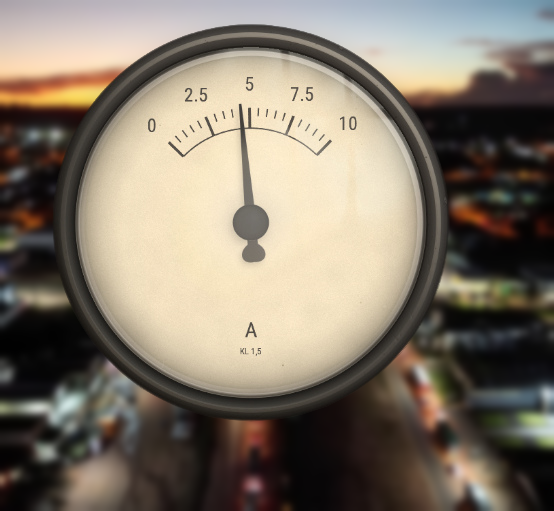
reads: value=4.5 unit=A
